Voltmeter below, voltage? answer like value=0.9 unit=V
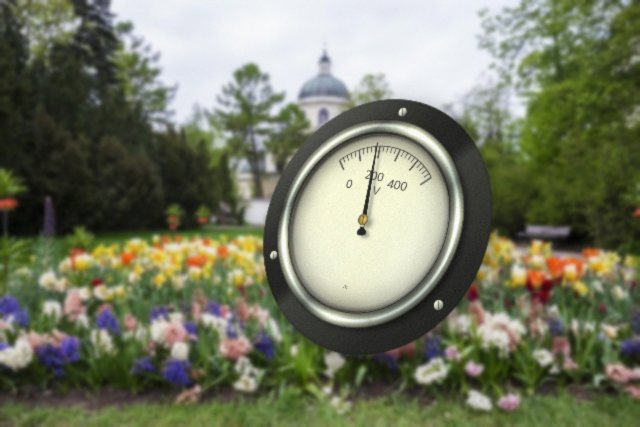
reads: value=200 unit=V
